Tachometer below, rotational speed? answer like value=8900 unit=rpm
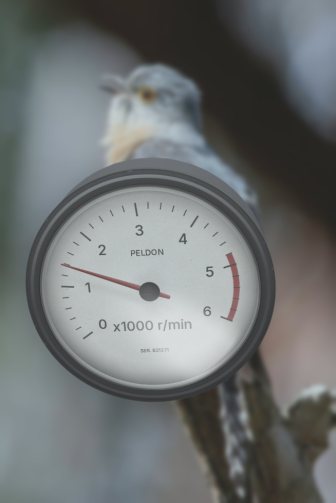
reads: value=1400 unit=rpm
